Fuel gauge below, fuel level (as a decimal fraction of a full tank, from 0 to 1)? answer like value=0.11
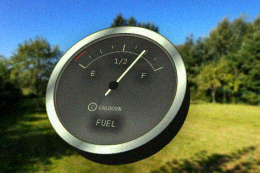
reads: value=0.75
